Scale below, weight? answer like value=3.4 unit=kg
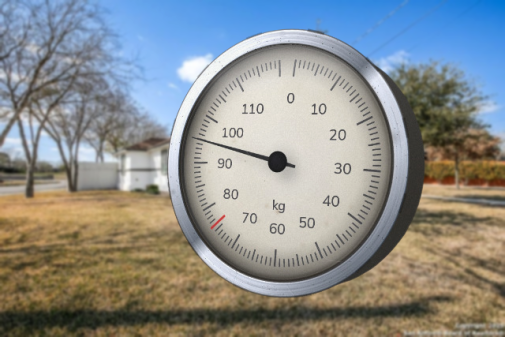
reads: value=95 unit=kg
